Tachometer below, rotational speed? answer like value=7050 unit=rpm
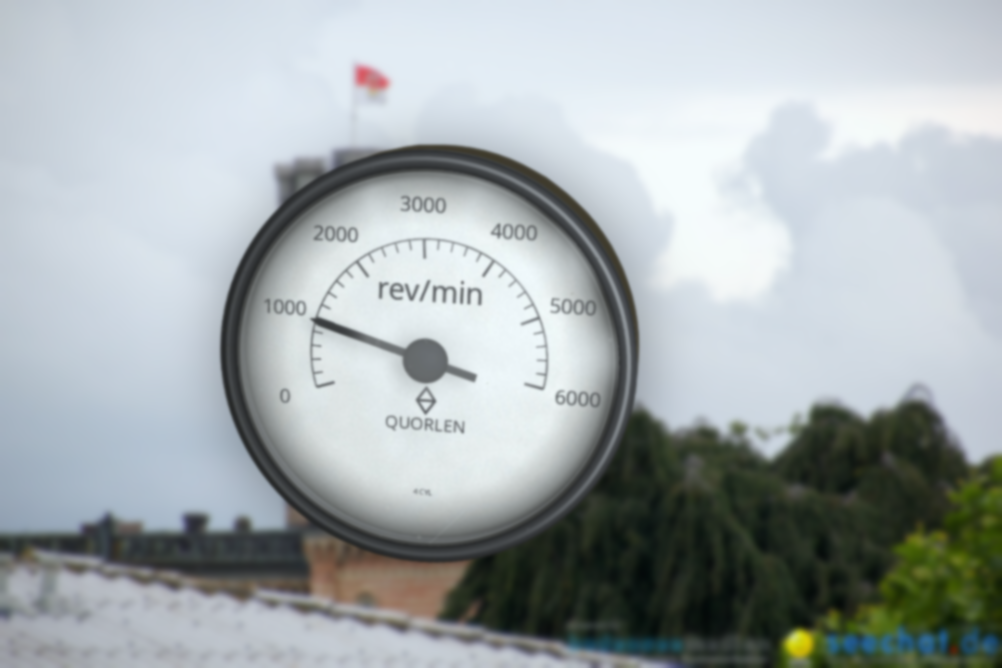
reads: value=1000 unit=rpm
